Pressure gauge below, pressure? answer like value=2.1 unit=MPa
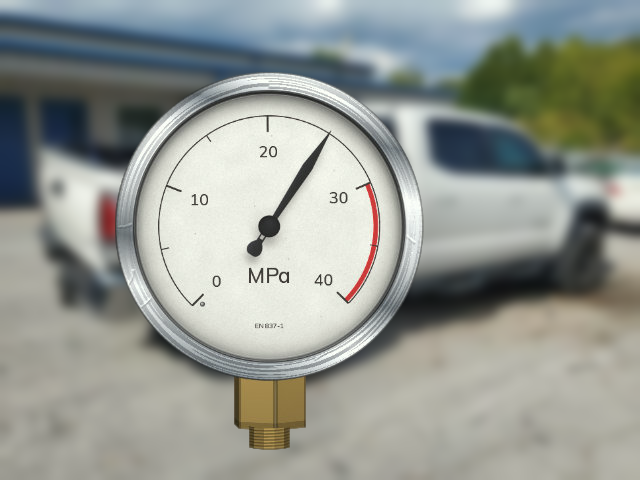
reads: value=25 unit=MPa
